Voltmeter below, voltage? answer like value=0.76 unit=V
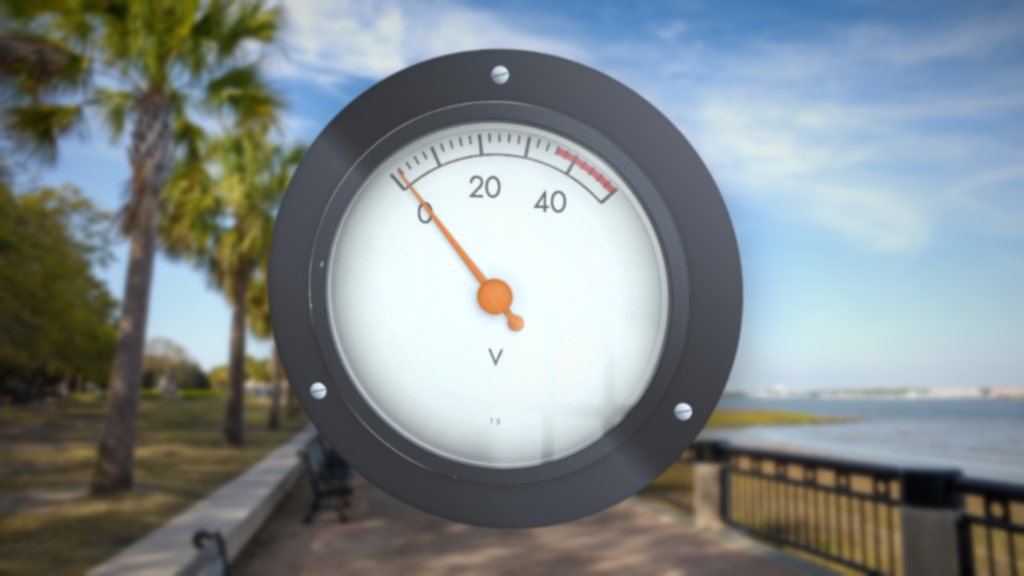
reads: value=2 unit=V
